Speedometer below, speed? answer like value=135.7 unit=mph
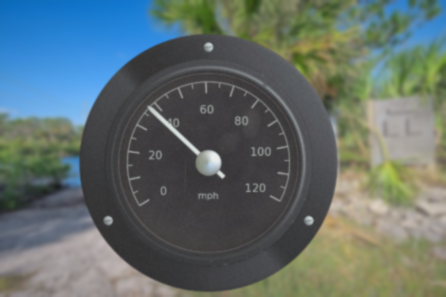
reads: value=37.5 unit=mph
